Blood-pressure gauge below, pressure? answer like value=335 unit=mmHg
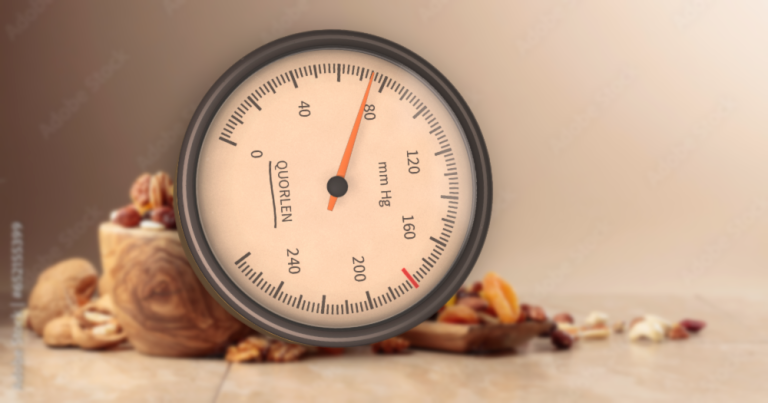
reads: value=74 unit=mmHg
